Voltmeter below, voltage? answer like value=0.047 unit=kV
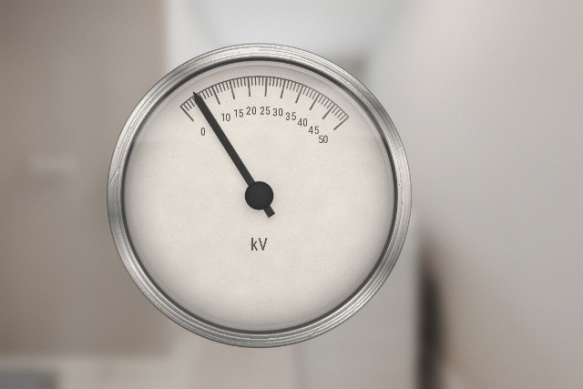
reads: value=5 unit=kV
